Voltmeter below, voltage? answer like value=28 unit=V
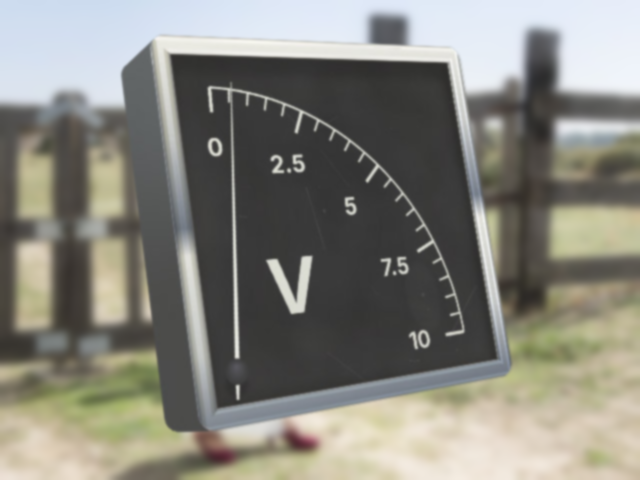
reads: value=0.5 unit=V
